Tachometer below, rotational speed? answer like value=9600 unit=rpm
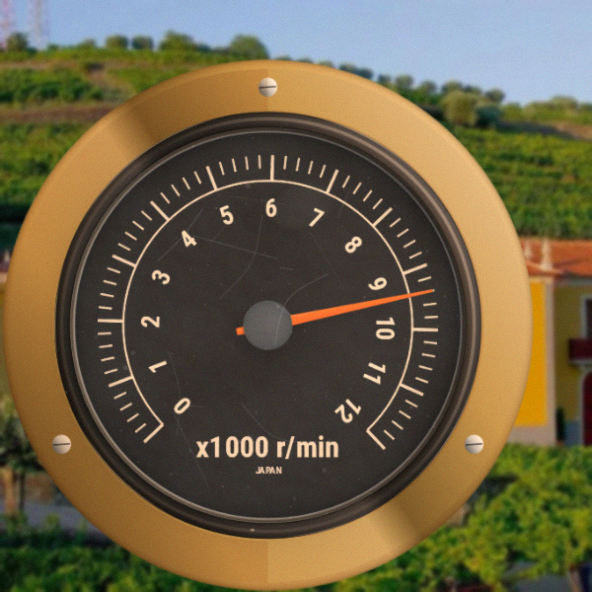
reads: value=9400 unit=rpm
